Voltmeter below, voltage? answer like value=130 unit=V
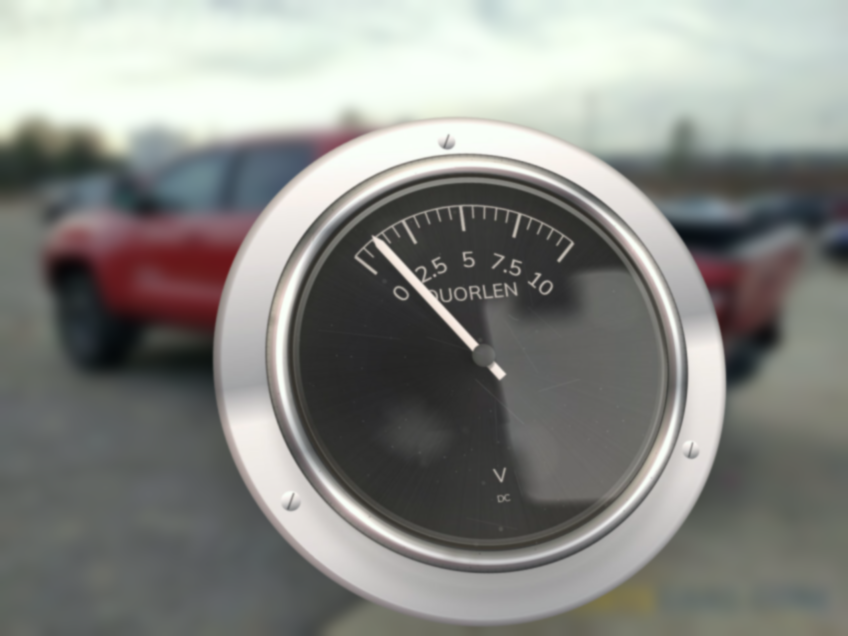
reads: value=1 unit=V
